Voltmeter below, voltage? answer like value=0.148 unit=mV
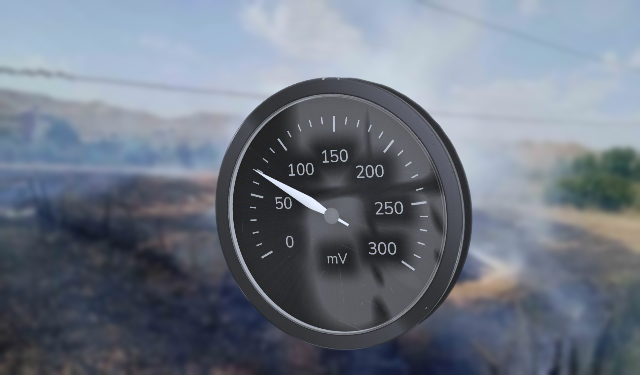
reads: value=70 unit=mV
